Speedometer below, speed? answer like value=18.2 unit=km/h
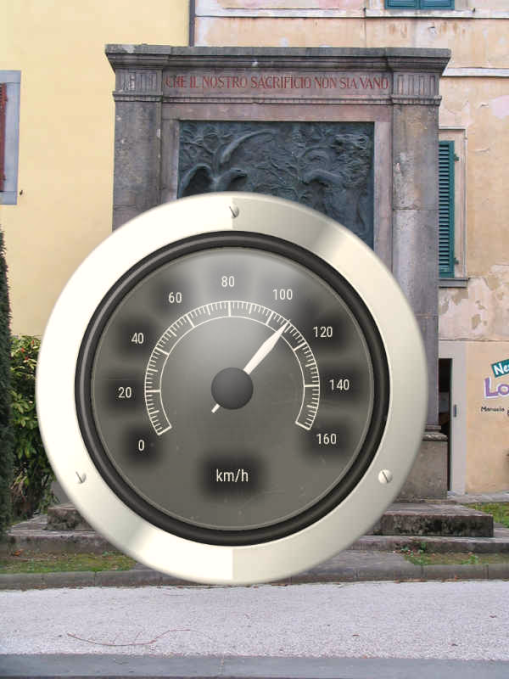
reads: value=108 unit=km/h
